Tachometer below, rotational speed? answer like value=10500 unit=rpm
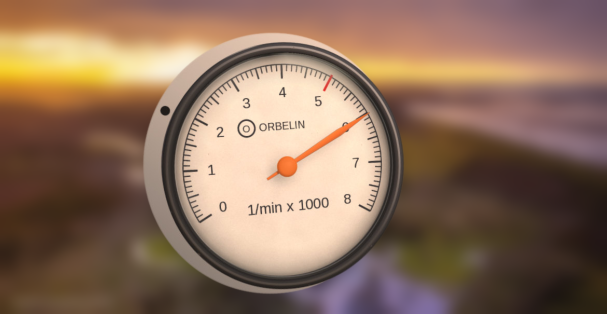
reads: value=6000 unit=rpm
